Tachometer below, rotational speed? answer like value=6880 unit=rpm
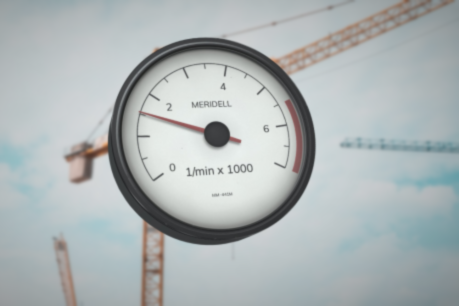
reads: value=1500 unit=rpm
